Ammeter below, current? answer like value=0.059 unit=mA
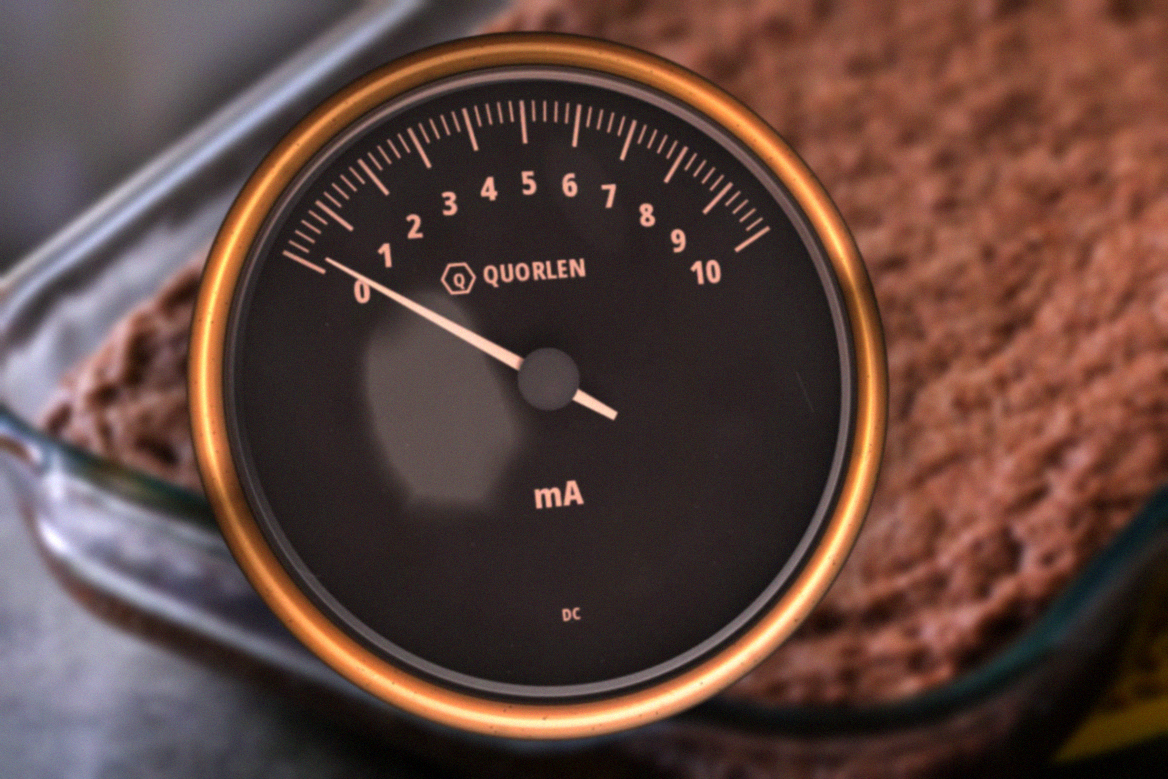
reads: value=0.2 unit=mA
